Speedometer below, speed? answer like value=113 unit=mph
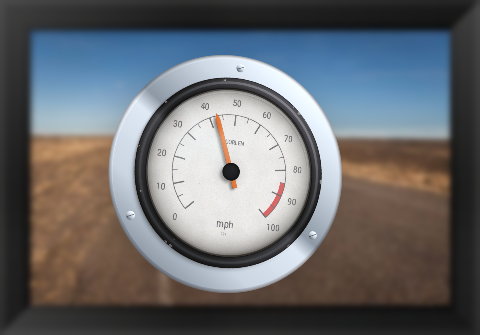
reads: value=42.5 unit=mph
